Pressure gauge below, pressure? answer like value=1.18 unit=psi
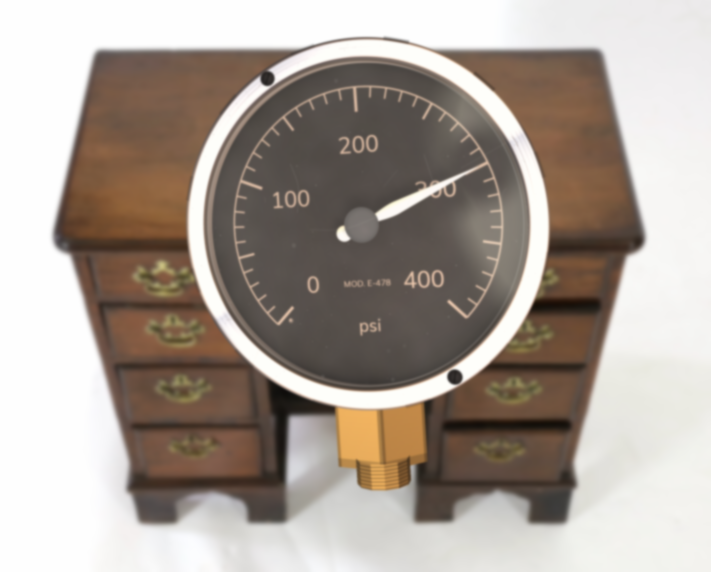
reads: value=300 unit=psi
